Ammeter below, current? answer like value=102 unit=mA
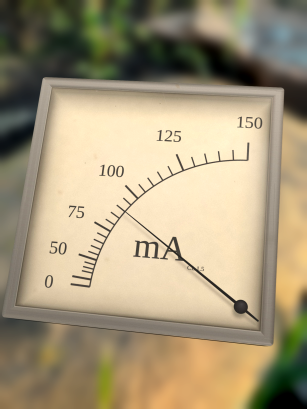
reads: value=90 unit=mA
